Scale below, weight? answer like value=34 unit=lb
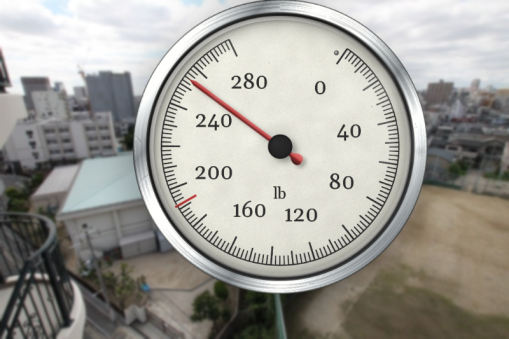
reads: value=254 unit=lb
